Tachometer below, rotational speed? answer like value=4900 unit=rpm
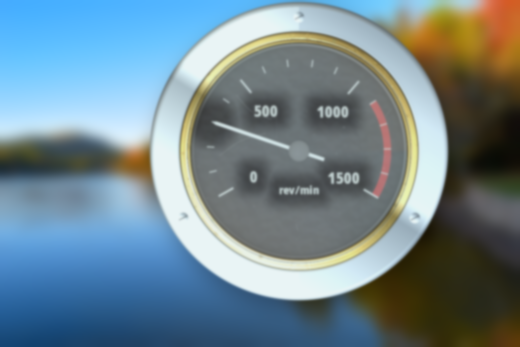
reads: value=300 unit=rpm
